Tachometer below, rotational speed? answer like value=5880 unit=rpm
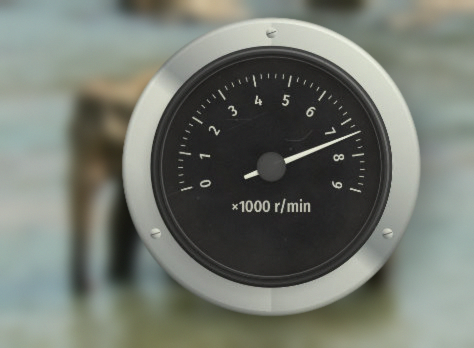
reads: value=7400 unit=rpm
